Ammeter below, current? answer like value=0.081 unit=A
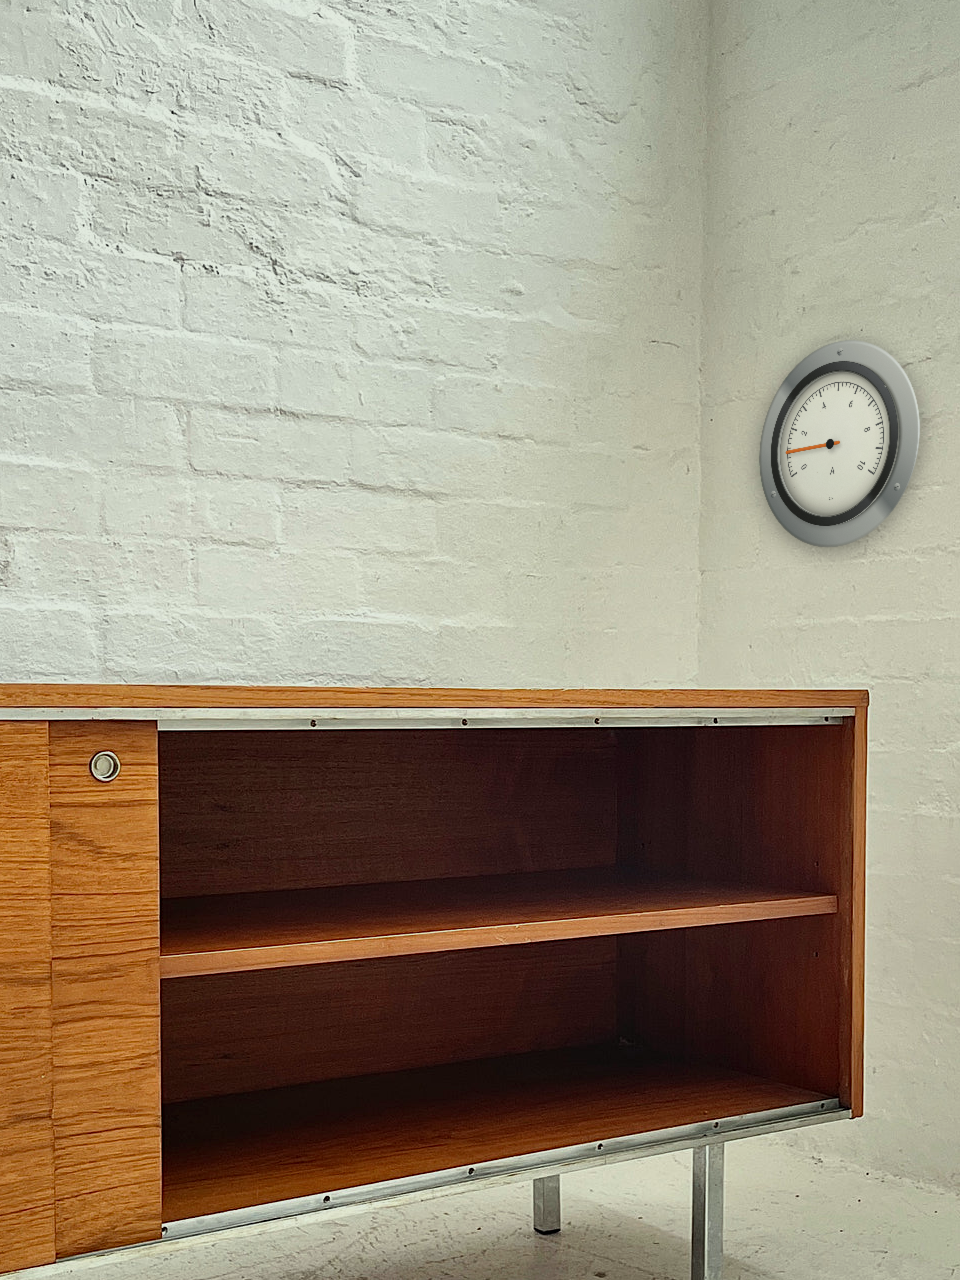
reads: value=1 unit=A
